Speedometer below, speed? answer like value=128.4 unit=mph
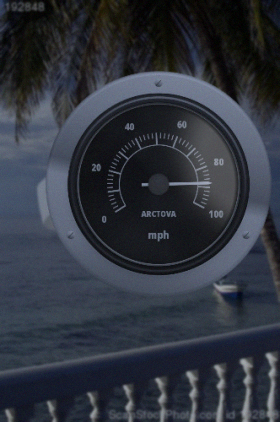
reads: value=88 unit=mph
